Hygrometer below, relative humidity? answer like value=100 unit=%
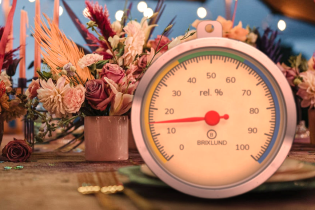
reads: value=15 unit=%
